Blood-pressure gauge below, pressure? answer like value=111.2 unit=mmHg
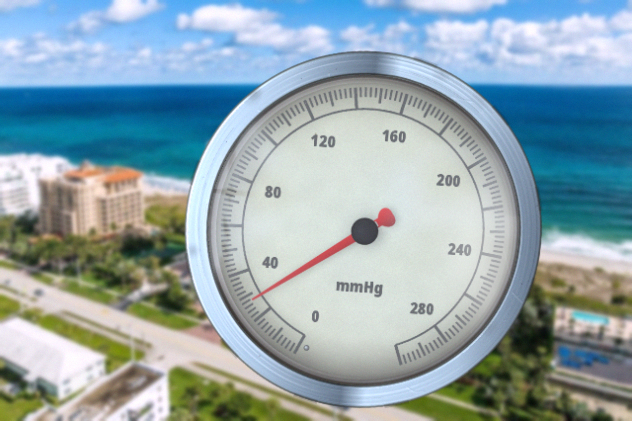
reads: value=28 unit=mmHg
